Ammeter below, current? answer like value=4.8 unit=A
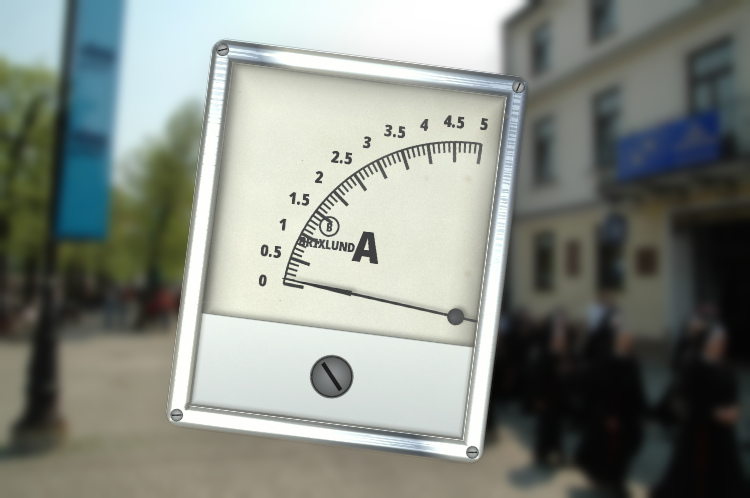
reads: value=0.1 unit=A
